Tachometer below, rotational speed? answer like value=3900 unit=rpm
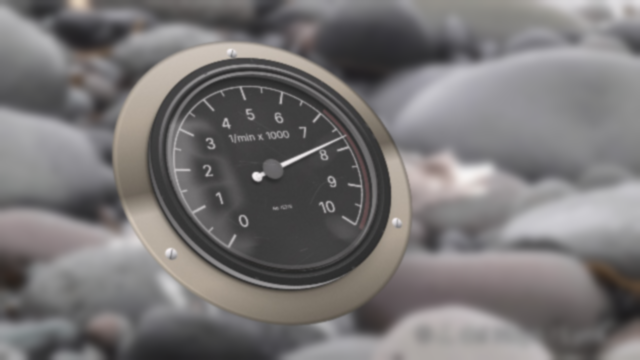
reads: value=7750 unit=rpm
